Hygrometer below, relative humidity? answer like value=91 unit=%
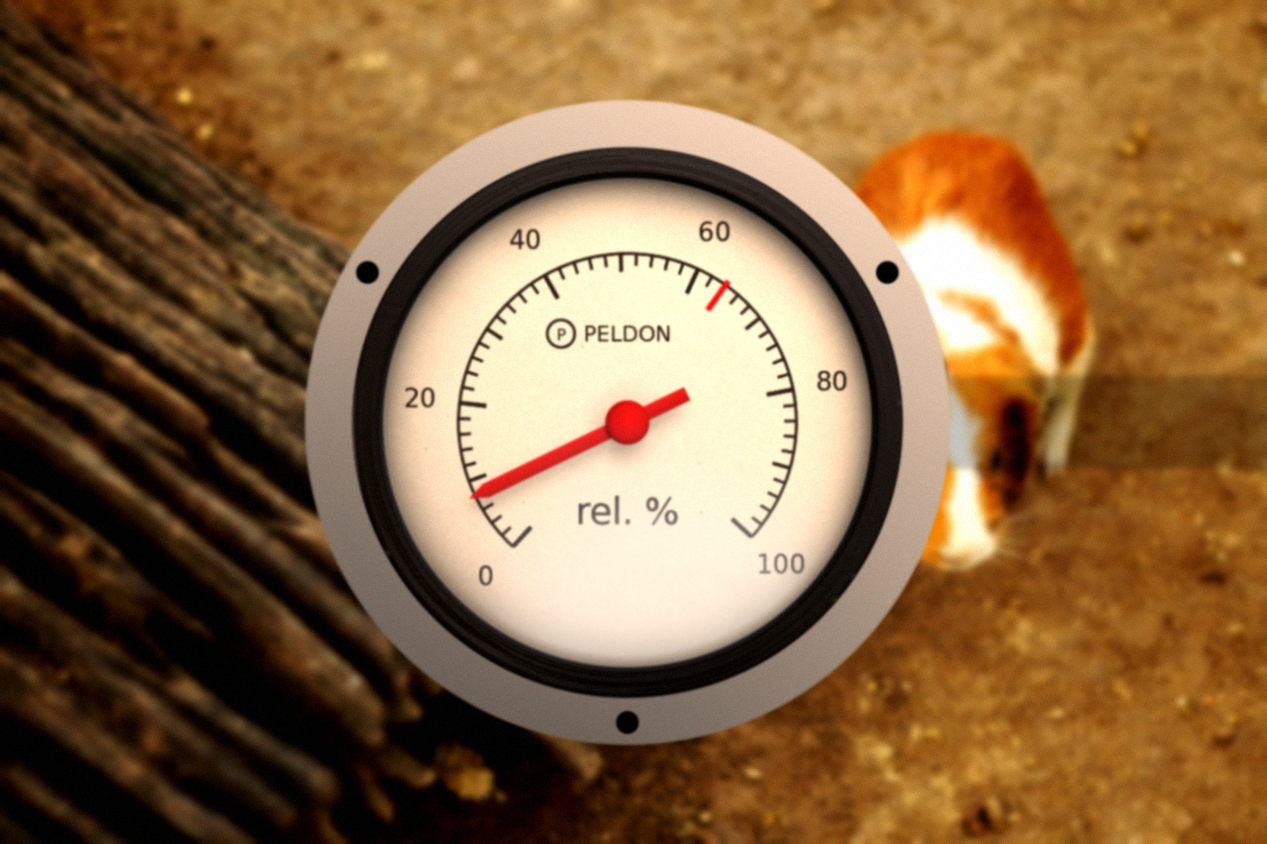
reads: value=8 unit=%
